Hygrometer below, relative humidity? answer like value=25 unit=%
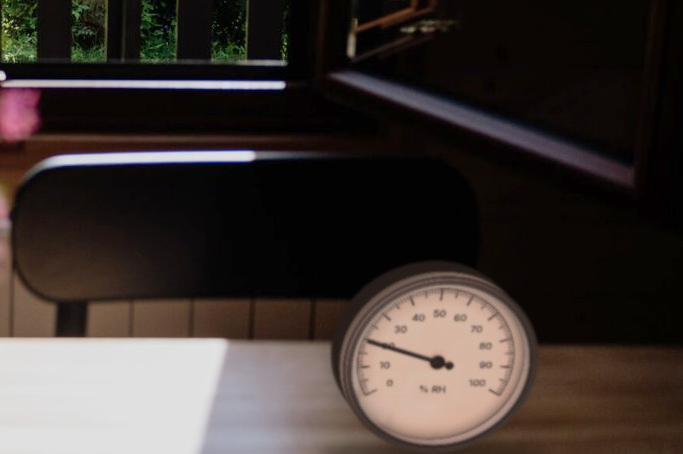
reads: value=20 unit=%
